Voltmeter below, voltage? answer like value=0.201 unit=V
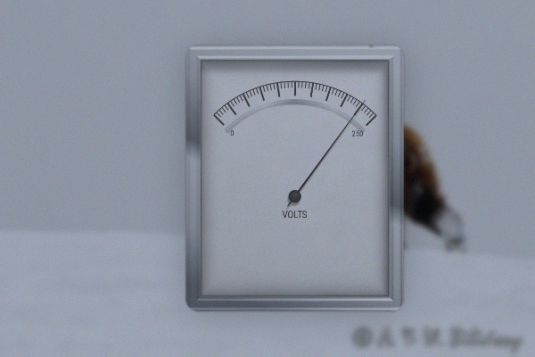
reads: value=225 unit=V
